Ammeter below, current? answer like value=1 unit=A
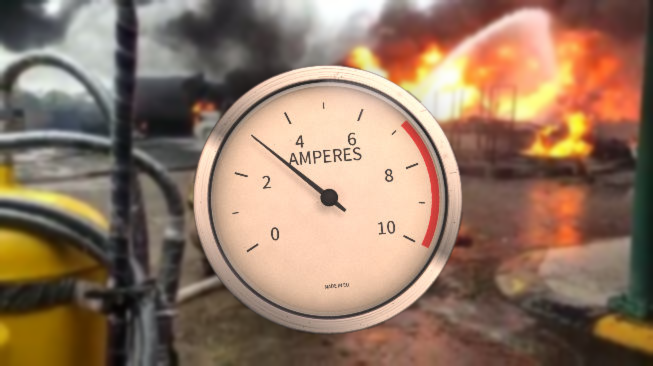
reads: value=3 unit=A
